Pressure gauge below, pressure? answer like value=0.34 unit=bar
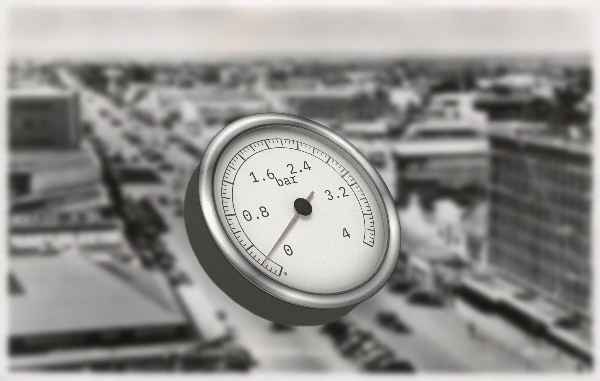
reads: value=0.2 unit=bar
